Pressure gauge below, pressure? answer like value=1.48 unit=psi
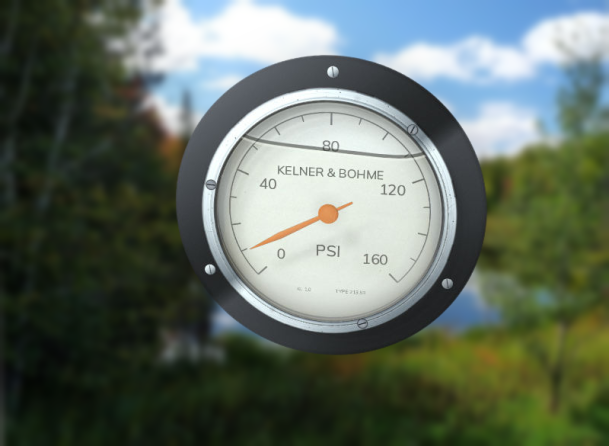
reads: value=10 unit=psi
